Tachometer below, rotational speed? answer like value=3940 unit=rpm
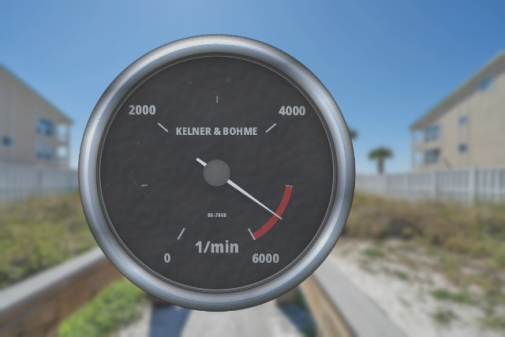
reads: value=5500 unit=rpm
